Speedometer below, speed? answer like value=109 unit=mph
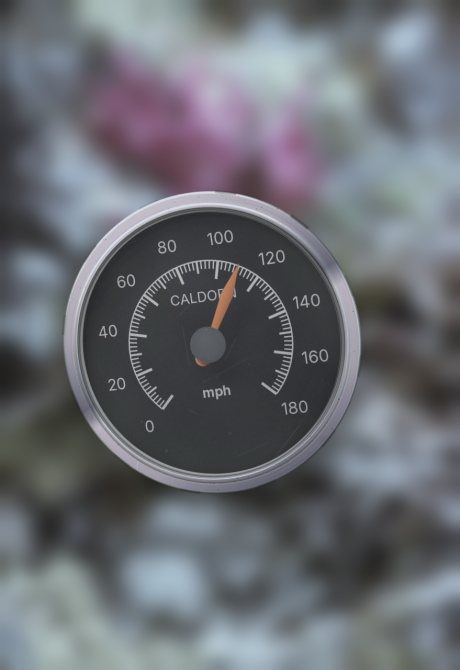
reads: value=110 unit=mph
